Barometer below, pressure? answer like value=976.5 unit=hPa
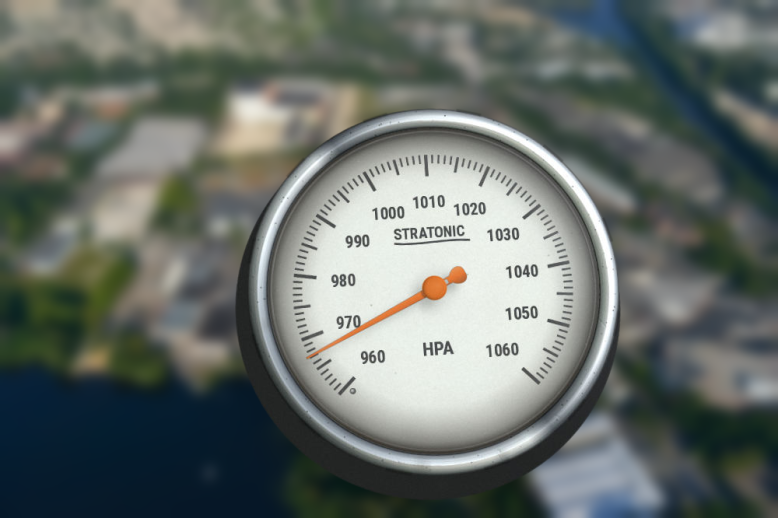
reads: value=967 unit=hPa
